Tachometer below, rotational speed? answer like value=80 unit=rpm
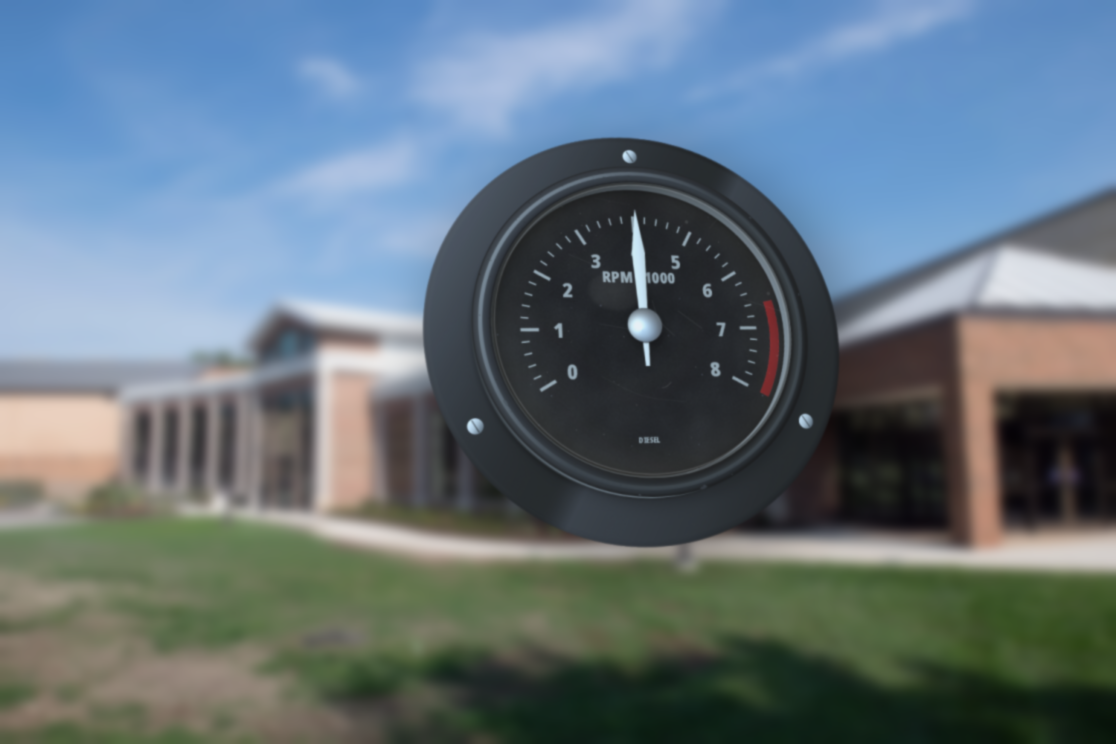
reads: value=4000 unit=rpm
